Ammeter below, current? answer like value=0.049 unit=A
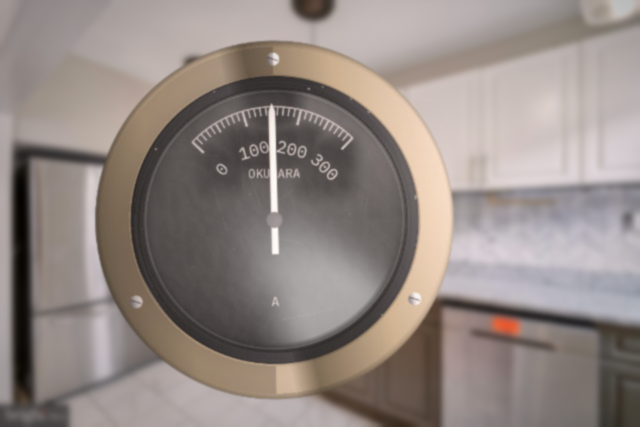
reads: value=150 unit=A
